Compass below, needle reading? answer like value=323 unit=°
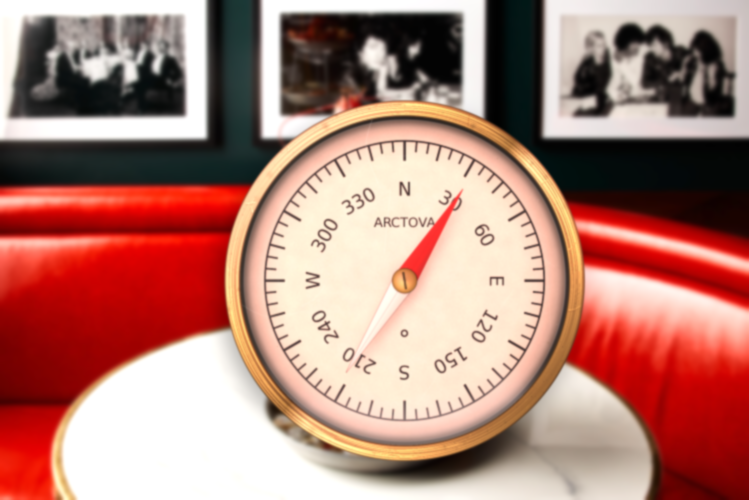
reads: value=32.5 unit=°
